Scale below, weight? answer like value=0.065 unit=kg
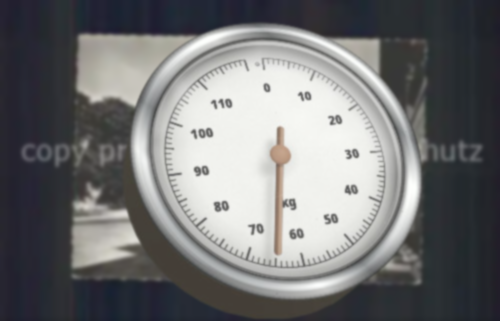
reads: value=65 unit=kg
